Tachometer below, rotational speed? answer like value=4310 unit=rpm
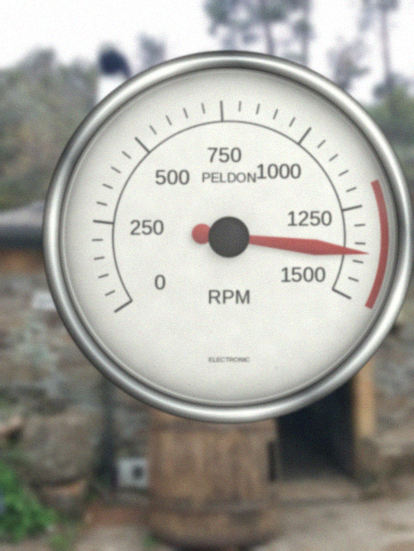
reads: value=1375 unit=rpm
